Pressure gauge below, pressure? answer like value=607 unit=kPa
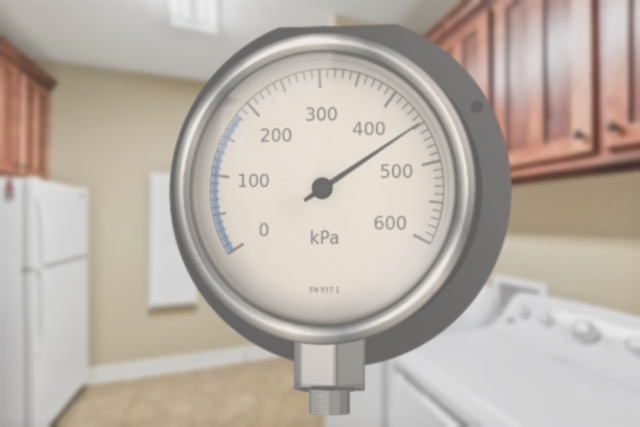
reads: value=450 unit=kPa
